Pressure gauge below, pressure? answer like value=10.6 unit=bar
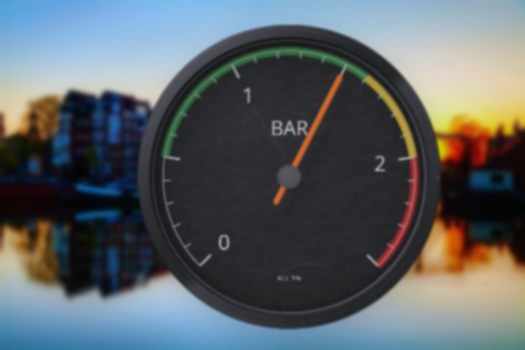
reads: value=1.5 unit=bar
